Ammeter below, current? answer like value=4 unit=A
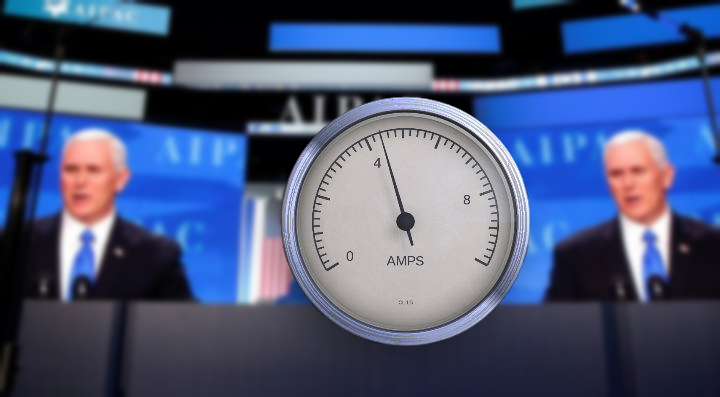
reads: value=4.4 unit=A
